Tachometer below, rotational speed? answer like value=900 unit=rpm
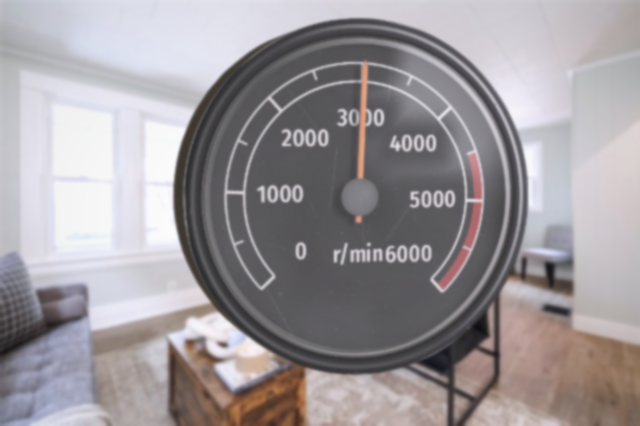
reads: value=3000 unit=rpm
